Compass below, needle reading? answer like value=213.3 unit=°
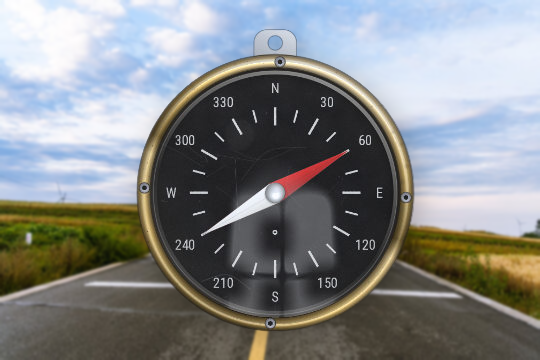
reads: value=60 unit=°
